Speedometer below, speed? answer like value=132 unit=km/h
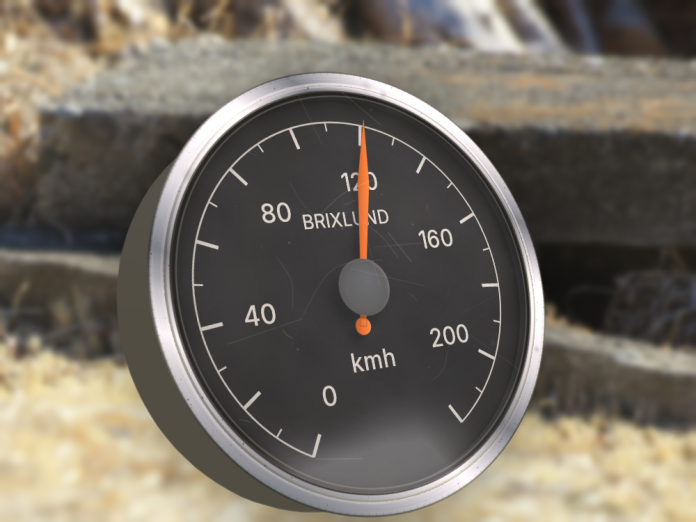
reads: value=120 unit=km/h
